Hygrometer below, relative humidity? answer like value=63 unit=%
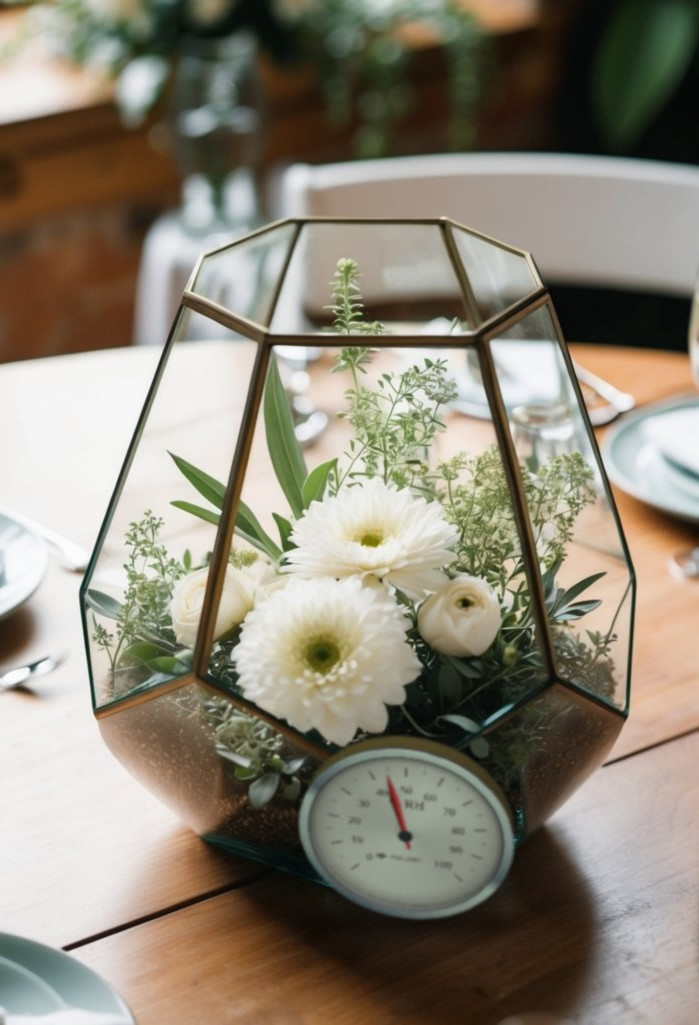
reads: value=45 unit=%
